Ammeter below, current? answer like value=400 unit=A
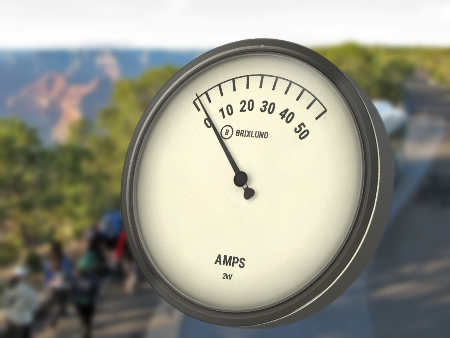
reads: value=2.5 unit=A
